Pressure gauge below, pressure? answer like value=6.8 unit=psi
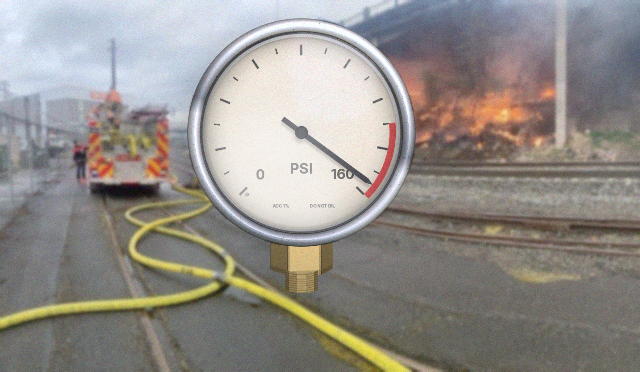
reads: value=155 unit=psi
